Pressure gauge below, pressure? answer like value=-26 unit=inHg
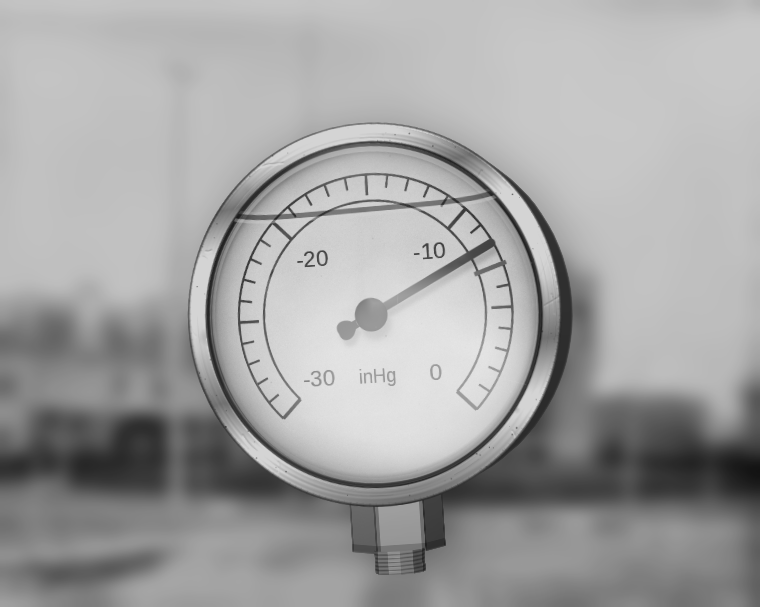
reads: value=-8 unit=inHg
